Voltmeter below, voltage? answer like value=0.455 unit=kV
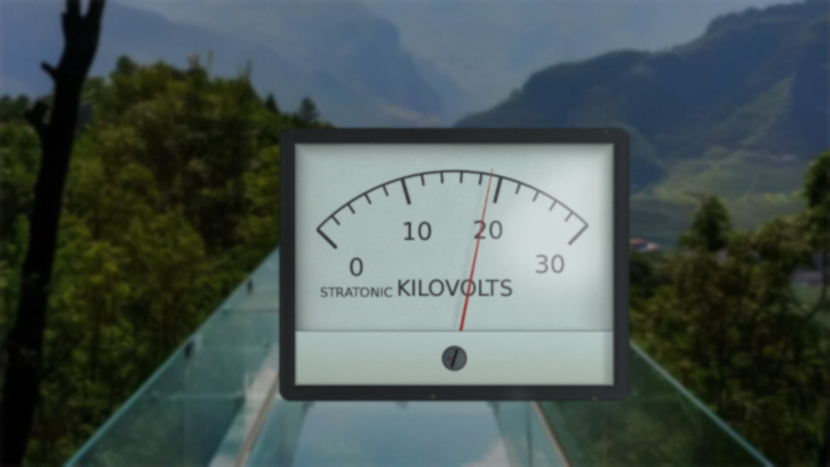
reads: value=19 unit=kV
